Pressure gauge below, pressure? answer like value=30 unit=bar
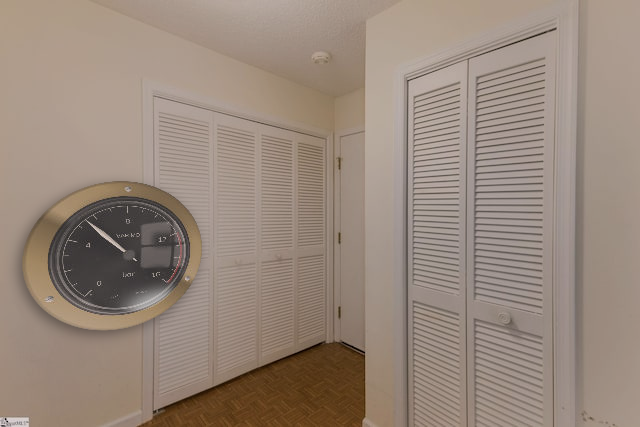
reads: value=5.5 unit=bar
